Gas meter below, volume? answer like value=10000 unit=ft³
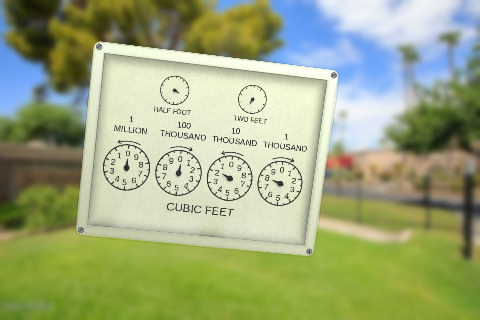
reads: value=1800 unit=ft³
